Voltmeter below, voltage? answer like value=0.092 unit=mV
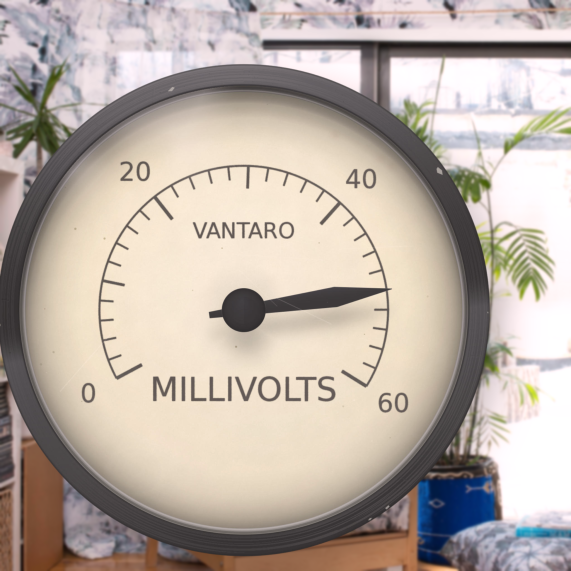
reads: value=50 unit=mV
